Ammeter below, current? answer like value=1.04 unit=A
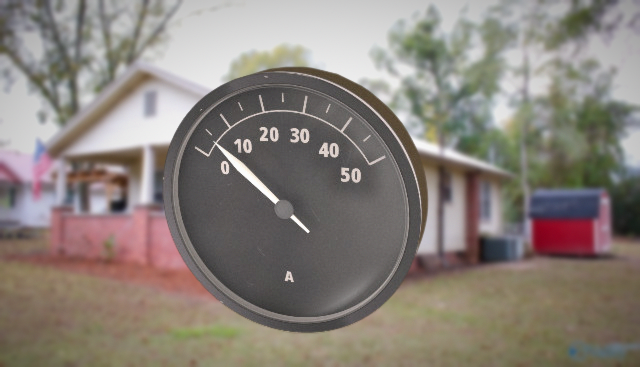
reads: value=5 unit=A
